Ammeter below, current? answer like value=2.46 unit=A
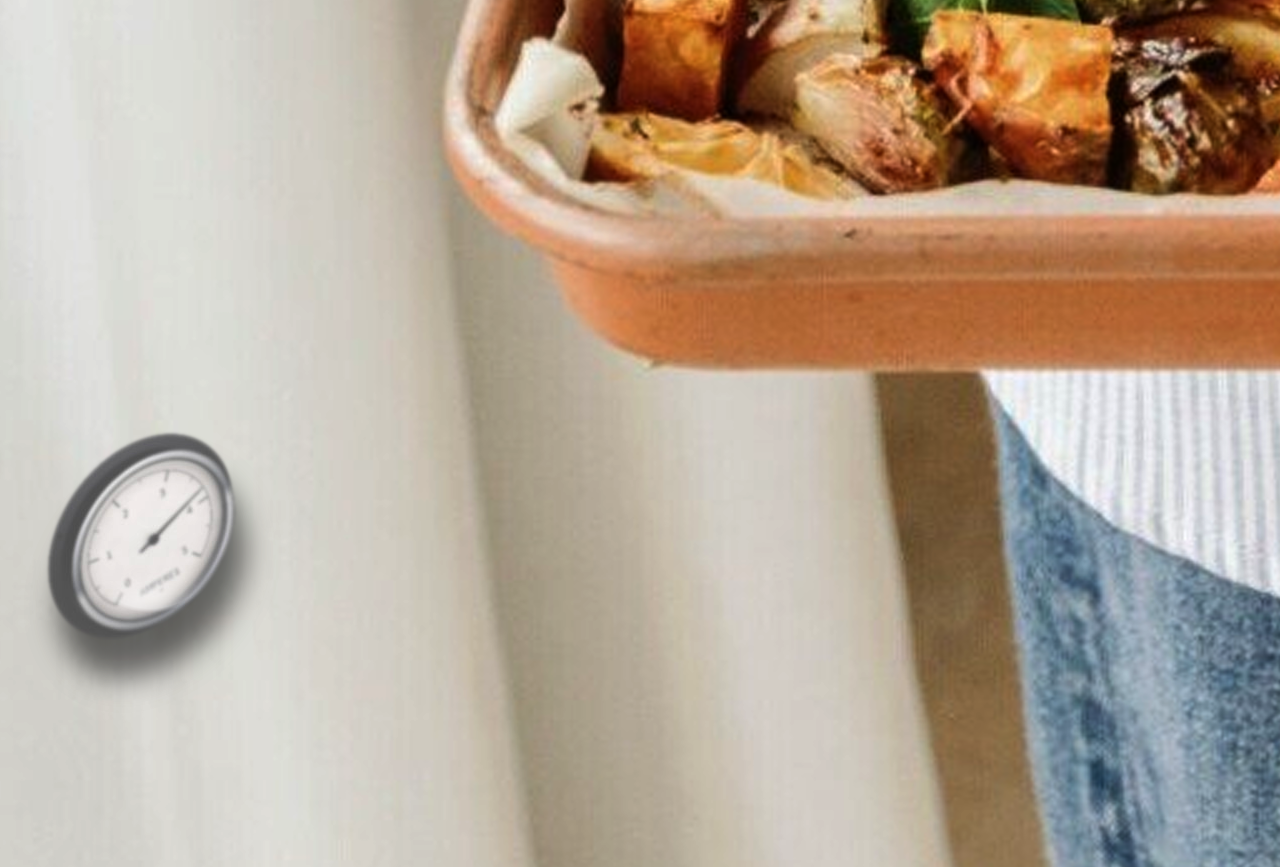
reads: value=3.75 unit=A
